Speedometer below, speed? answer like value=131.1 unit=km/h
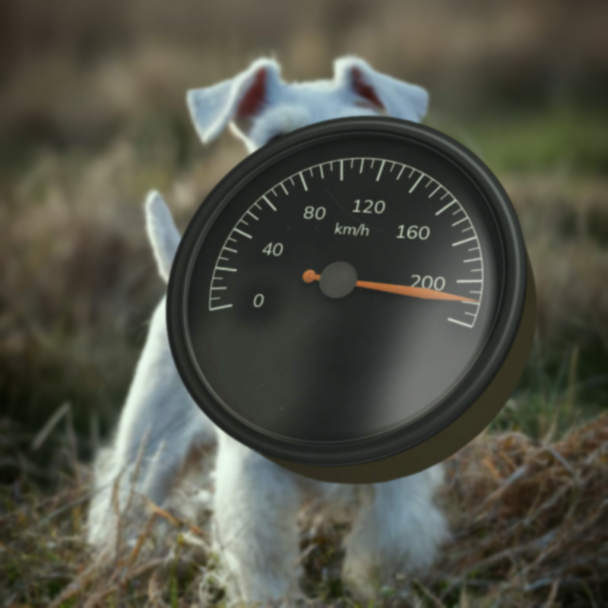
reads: value=210 unit=km/h
